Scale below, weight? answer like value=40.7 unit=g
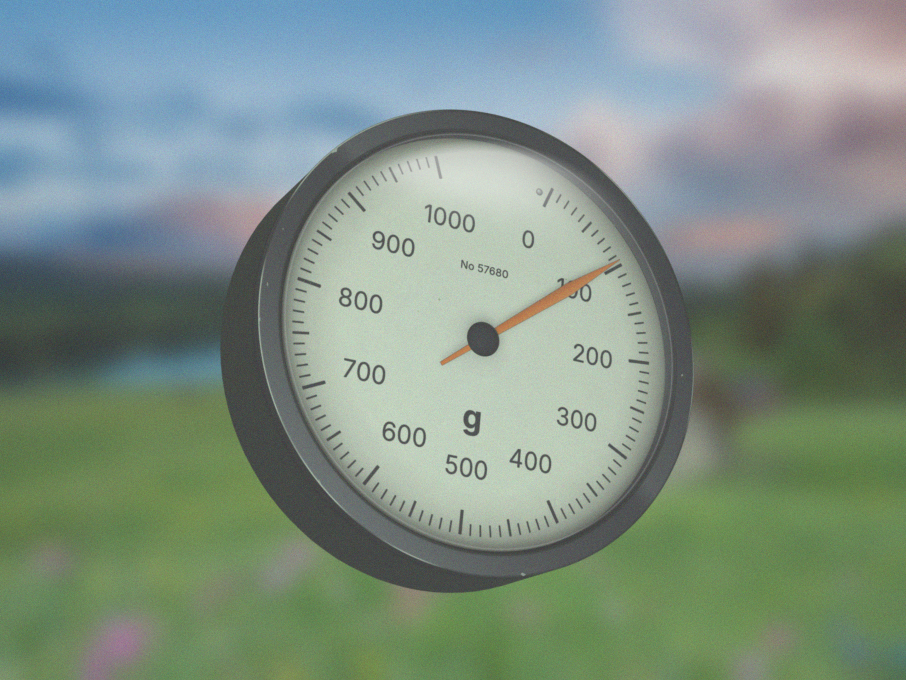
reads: value=95 unit=g
